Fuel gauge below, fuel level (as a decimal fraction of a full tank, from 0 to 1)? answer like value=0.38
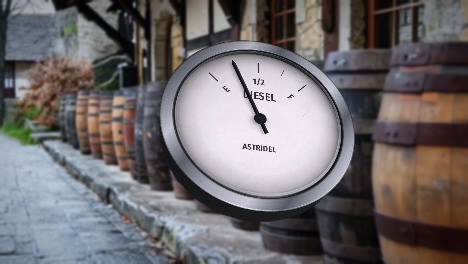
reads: value=0.25
